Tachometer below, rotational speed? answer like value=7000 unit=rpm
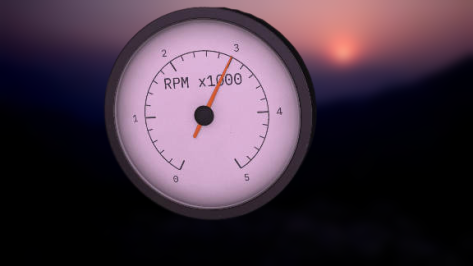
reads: value=3000 unit=rpm
